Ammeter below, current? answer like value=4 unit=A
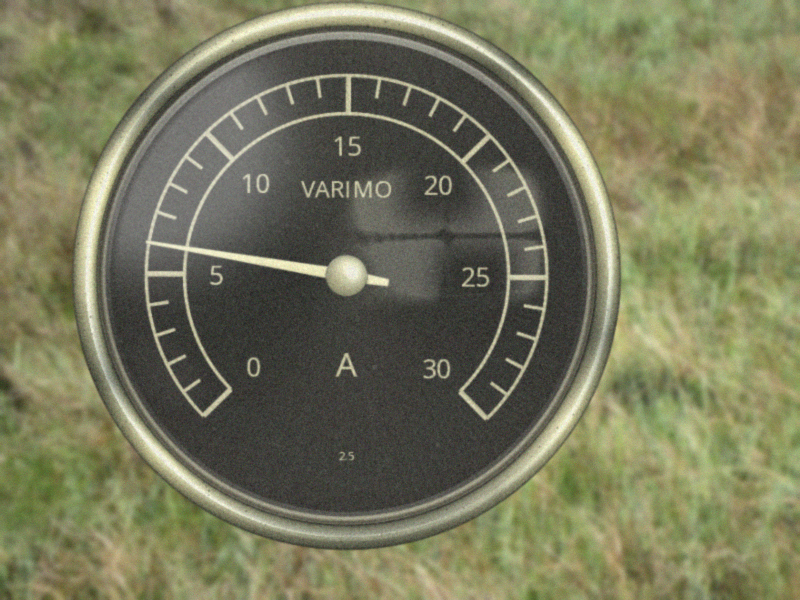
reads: value=6 unit=A
